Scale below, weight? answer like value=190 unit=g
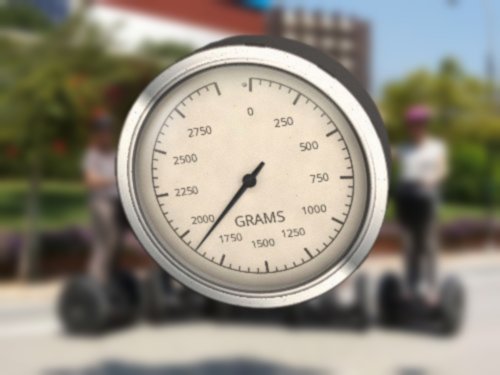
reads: value=1900 unit=g
